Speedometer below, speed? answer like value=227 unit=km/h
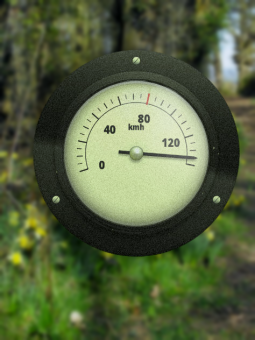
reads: value=135 unit=km/h
